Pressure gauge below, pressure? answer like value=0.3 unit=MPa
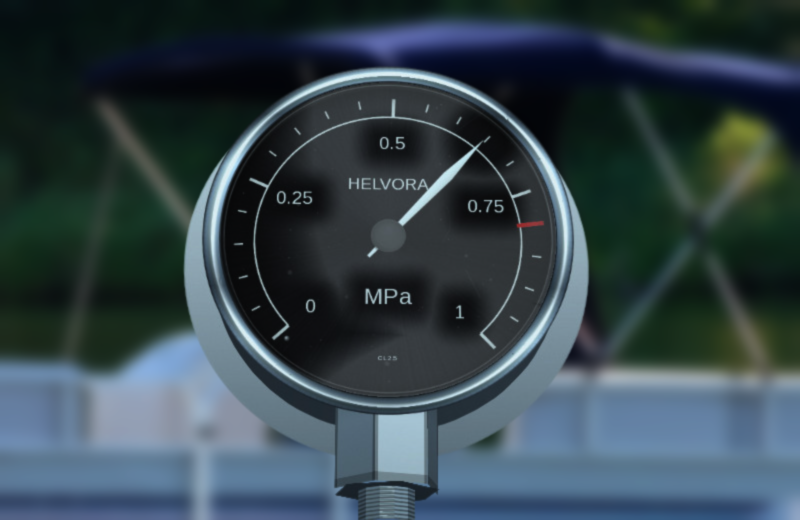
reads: value=0.65 unit=MPa
